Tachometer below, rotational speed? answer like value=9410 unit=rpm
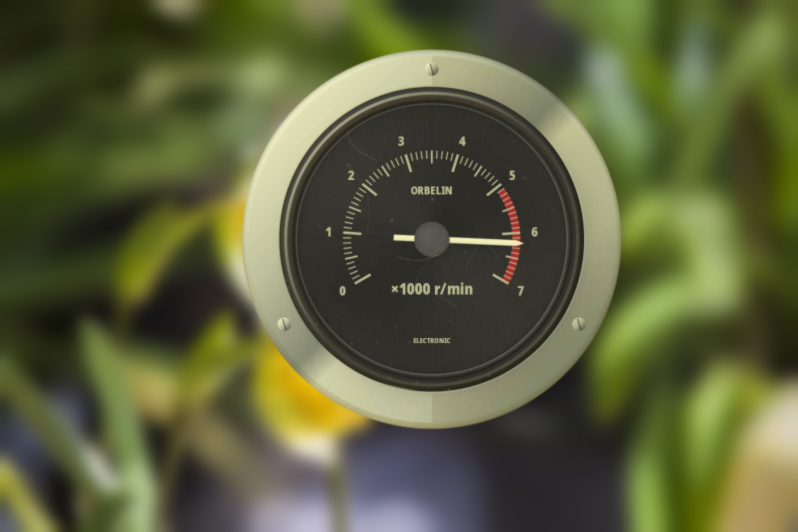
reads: value=6200 unit=rpm
